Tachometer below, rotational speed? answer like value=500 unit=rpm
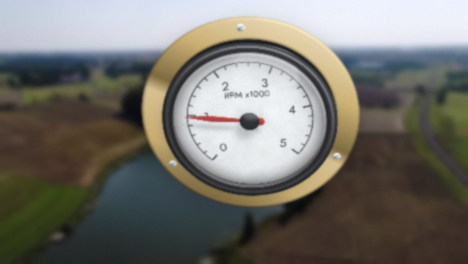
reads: value=1000 unit=rpm
